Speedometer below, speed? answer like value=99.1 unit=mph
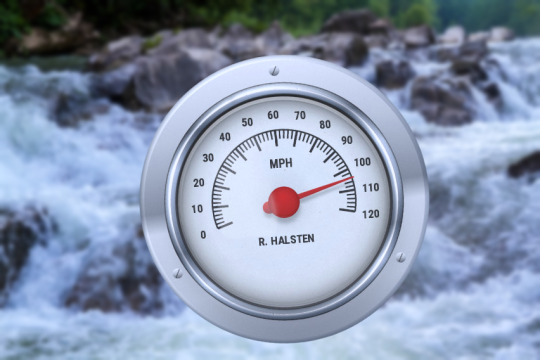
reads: value=104 unit=mph
